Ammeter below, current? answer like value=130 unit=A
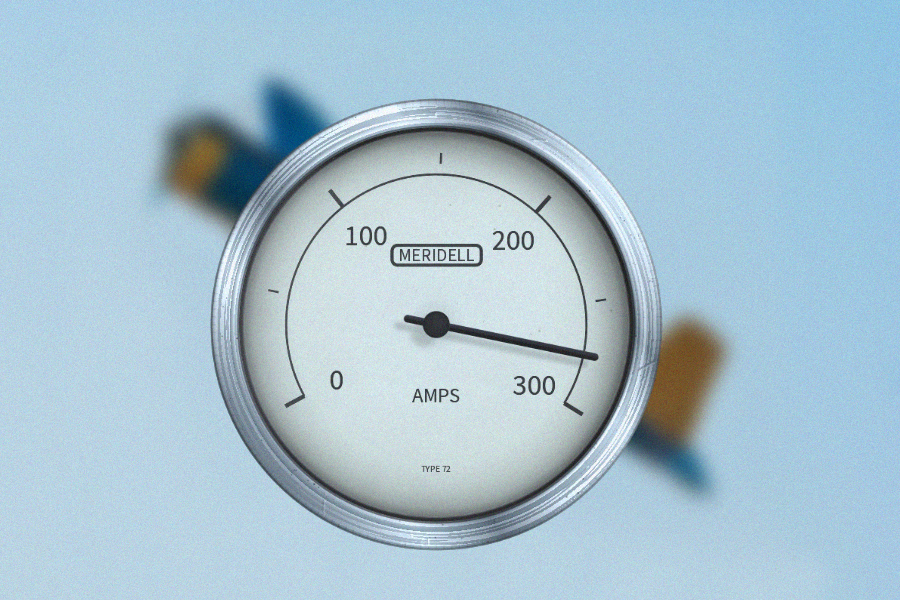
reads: value=275 unit=A
